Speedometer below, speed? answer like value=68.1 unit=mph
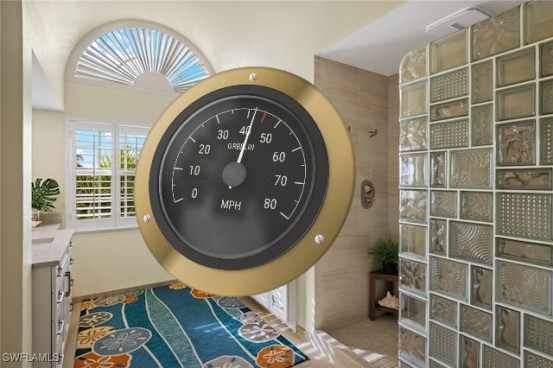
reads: value=42.5 unit=mph
